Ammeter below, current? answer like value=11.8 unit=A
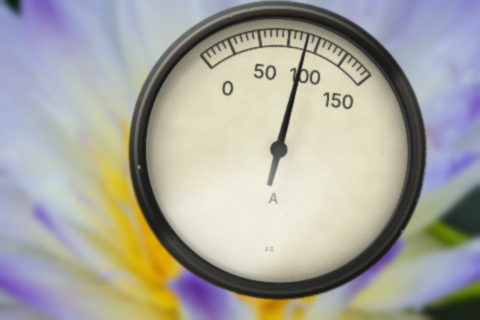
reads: value=90 unit=A
